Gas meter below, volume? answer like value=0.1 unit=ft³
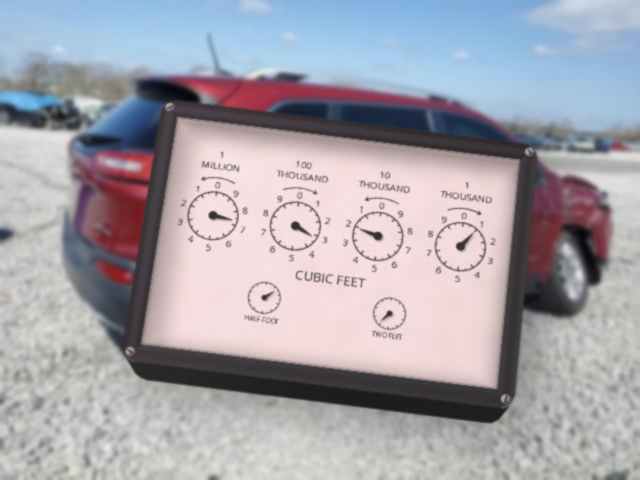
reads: value=732100 unit=ft³
